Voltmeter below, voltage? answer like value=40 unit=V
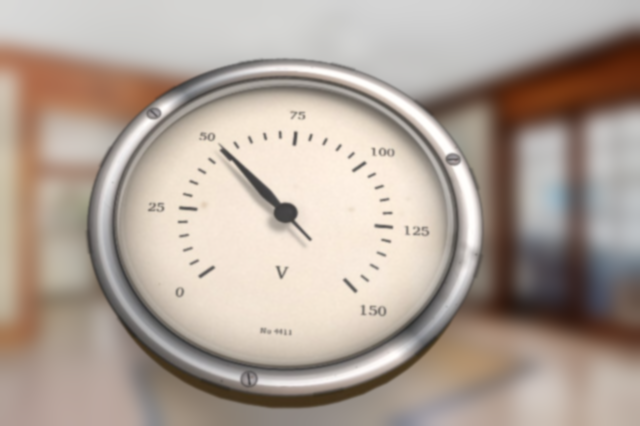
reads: value=50 unit=V
